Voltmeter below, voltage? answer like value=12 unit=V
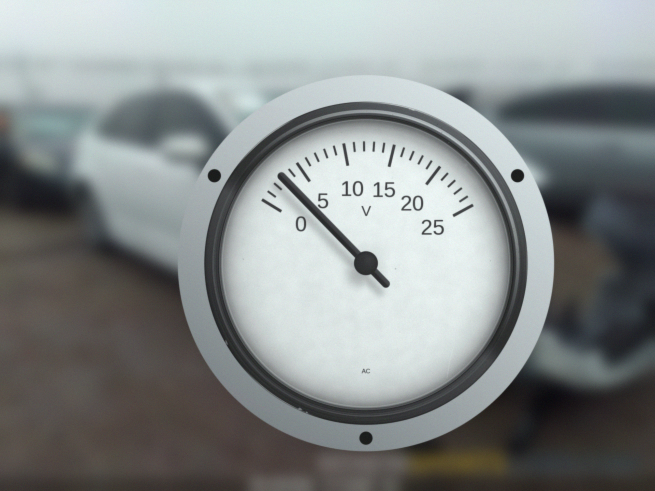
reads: value=3 unit=V
